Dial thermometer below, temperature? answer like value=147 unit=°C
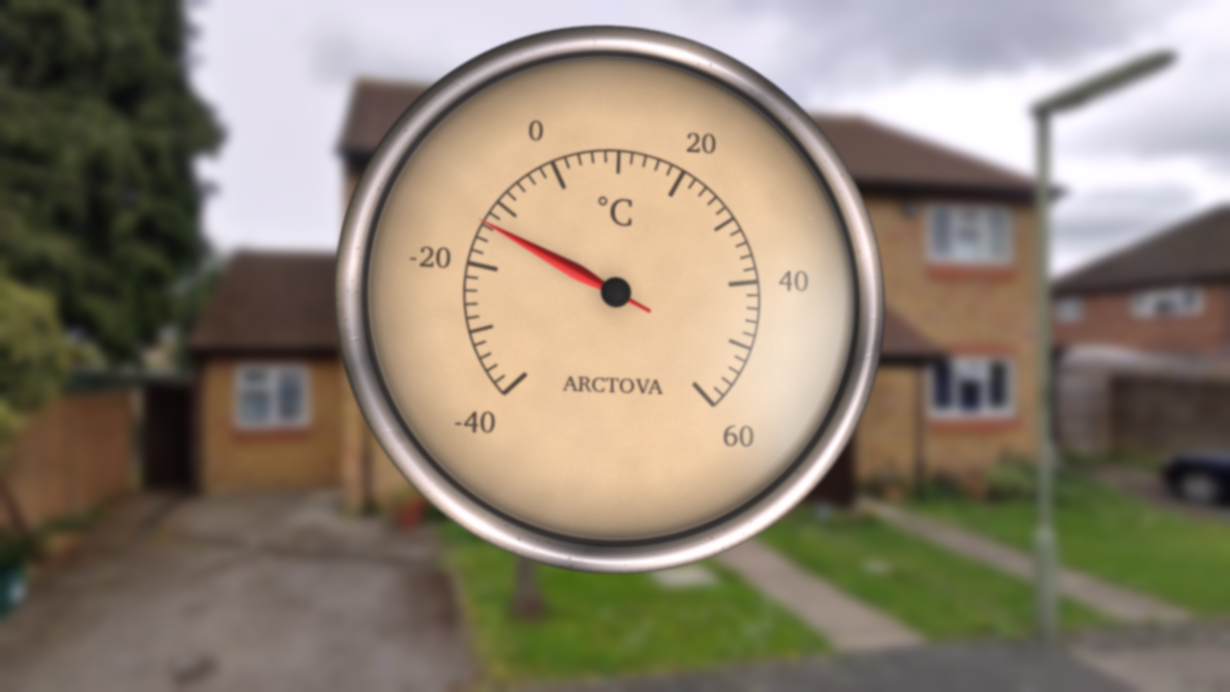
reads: value=-14 unit=°C
